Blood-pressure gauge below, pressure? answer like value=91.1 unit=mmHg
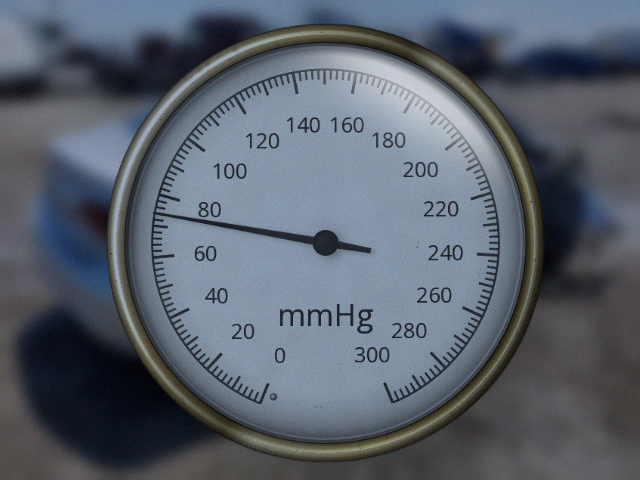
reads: value=74 unit=mmHg
